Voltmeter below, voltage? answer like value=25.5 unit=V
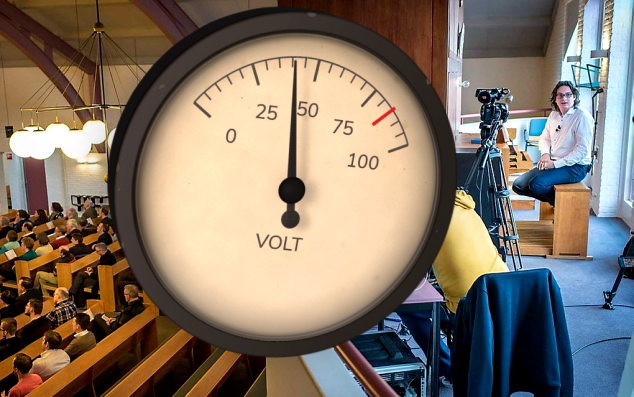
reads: value=40 unit=V
